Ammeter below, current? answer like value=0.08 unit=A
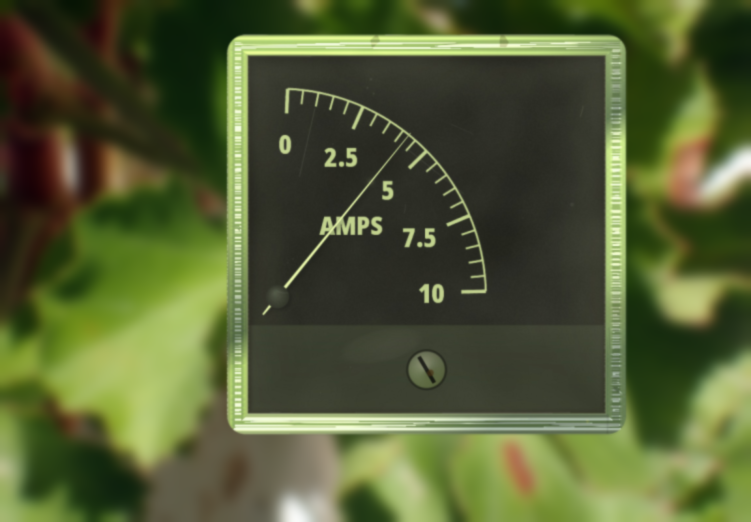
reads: value=4.25 unit=A
